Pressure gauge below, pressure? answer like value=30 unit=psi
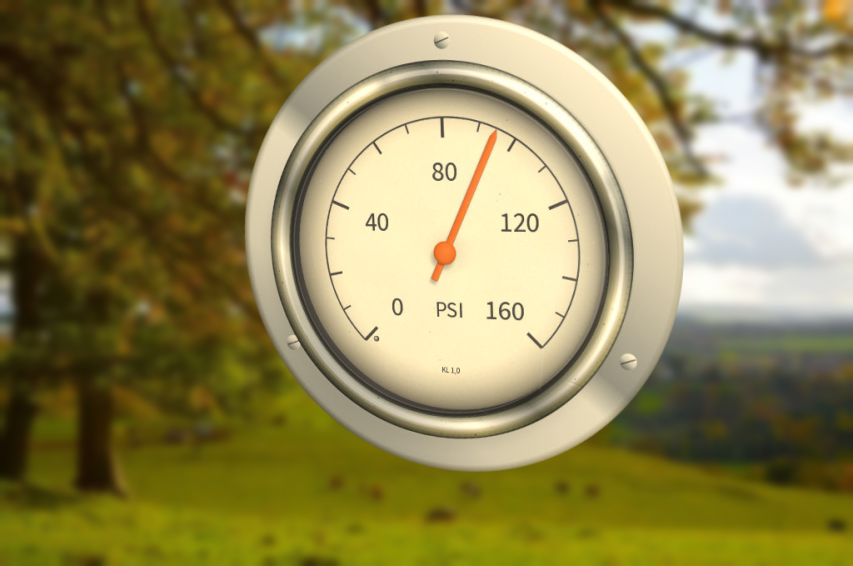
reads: value=95 unit=psi
